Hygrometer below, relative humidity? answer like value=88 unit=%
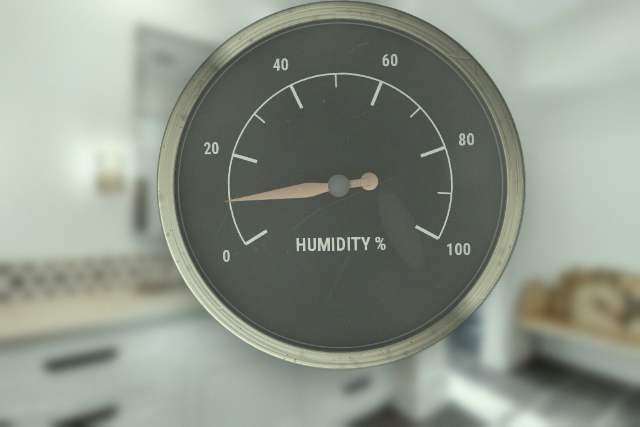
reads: value=10 unit=%
